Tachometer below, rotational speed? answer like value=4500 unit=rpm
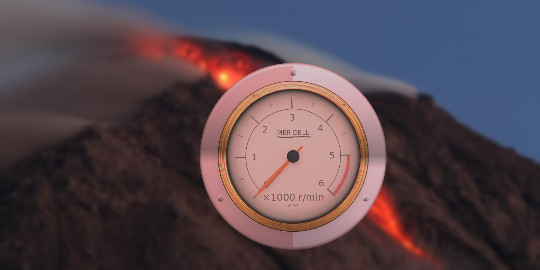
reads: value=0 unit=rpm
